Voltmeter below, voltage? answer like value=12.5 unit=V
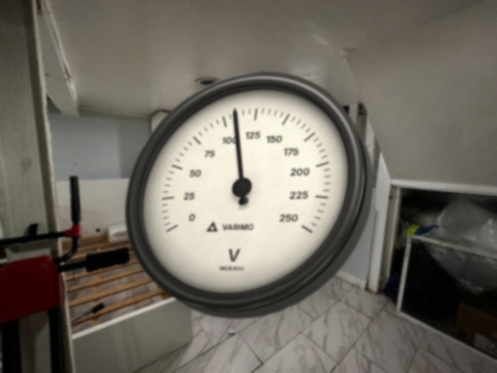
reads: value=110 unit=V
